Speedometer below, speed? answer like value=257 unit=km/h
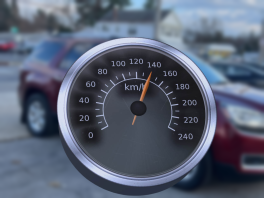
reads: value=140 unit=km/h
